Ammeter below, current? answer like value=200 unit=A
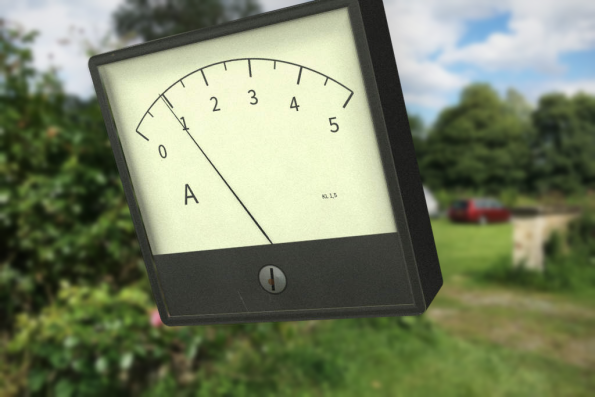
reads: value=1 unit=A
